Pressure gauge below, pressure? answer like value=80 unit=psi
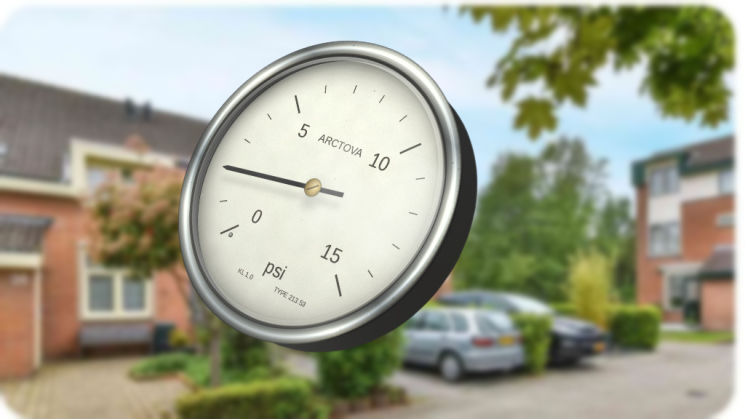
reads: value=2 unit=psi
